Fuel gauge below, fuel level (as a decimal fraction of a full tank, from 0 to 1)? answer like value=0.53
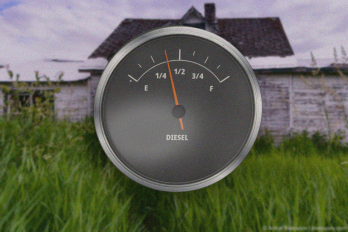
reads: value=0.375
